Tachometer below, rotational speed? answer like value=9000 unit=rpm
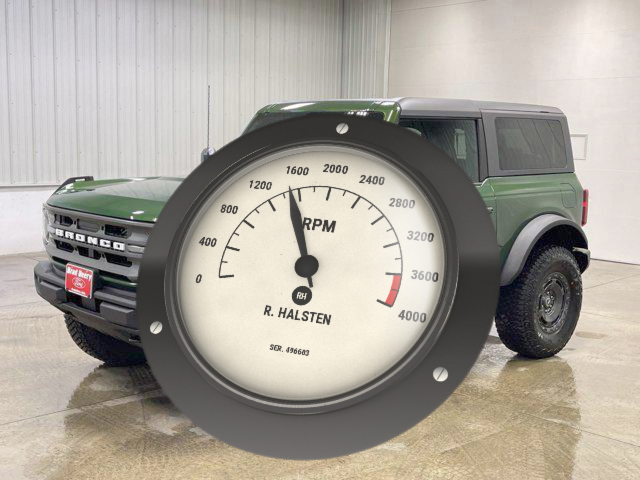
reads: value=1500 unit=rpm
